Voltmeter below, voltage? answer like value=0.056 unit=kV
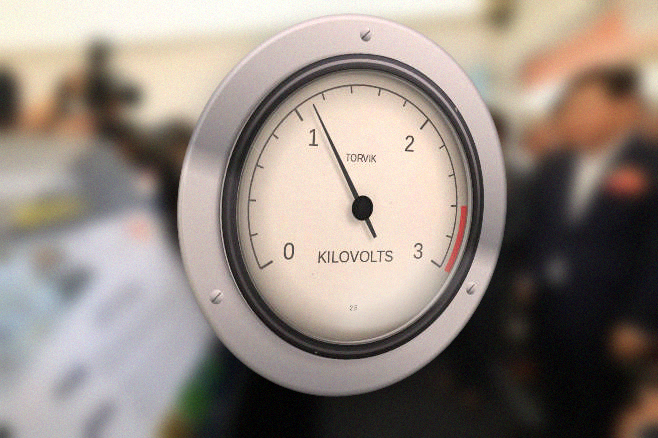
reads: value=1.1 unit=kV
